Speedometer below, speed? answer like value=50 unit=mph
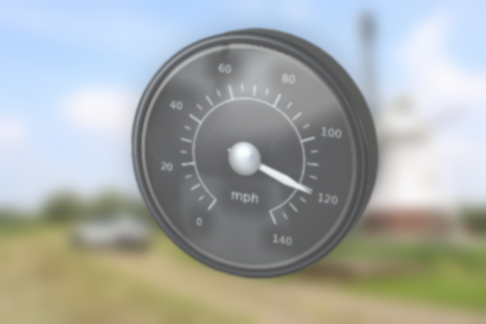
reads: value=120 unit=mph
